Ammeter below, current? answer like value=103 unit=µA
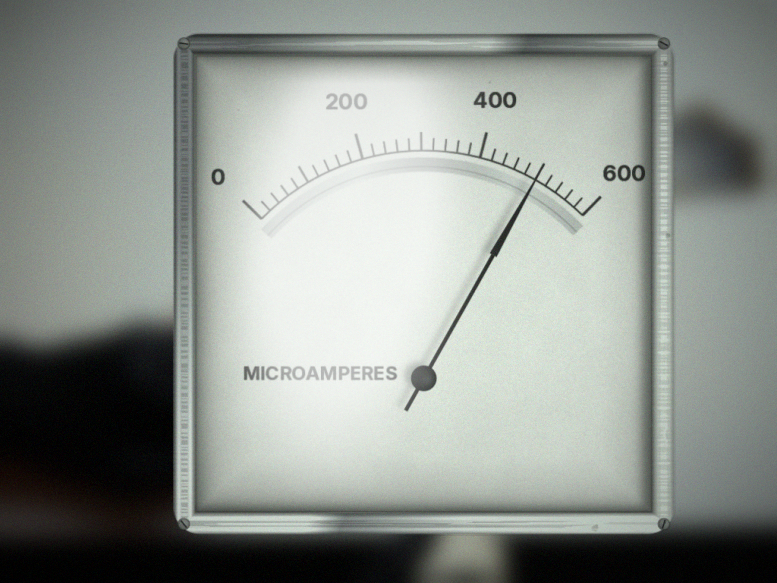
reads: value=500 unit=µA
